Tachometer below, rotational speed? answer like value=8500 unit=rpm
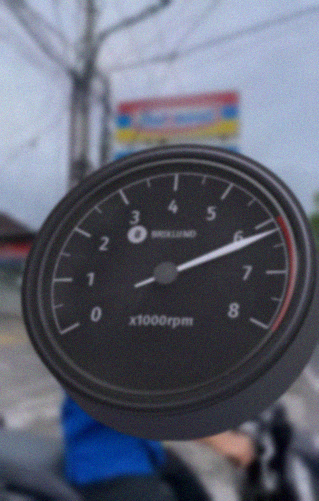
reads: value=6250 unit=rpm
